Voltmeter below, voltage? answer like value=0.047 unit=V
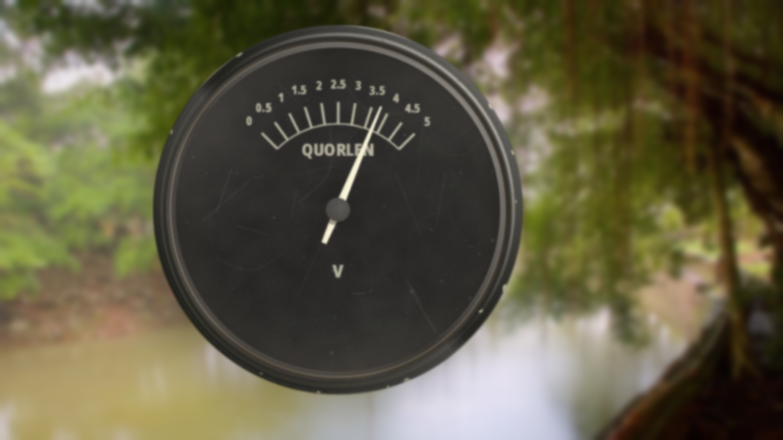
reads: value=3.75 unit=V
